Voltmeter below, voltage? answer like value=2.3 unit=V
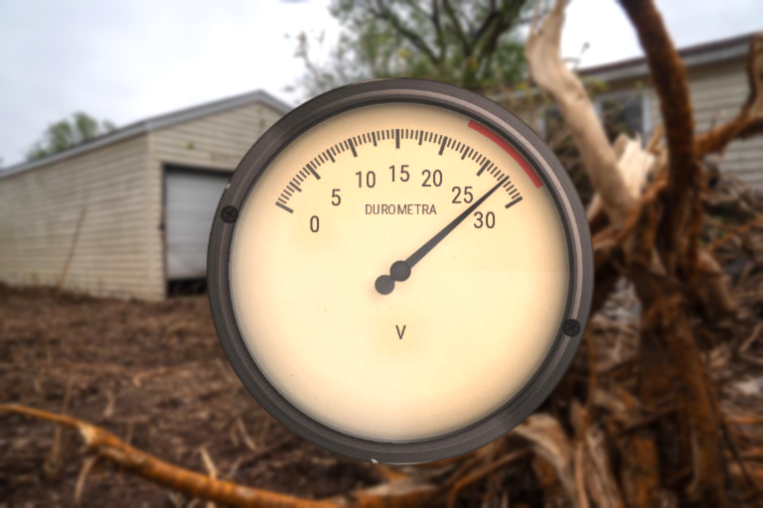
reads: value=27.5 unit=V
